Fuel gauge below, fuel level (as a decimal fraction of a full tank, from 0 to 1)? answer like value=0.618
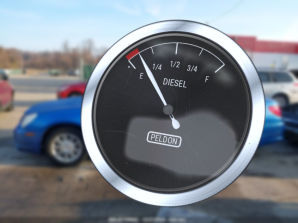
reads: value=0.125
